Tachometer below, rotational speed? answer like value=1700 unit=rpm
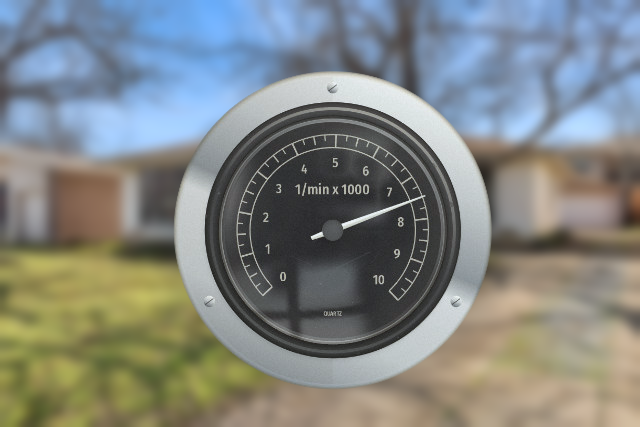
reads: value=7500 unit=rpm
